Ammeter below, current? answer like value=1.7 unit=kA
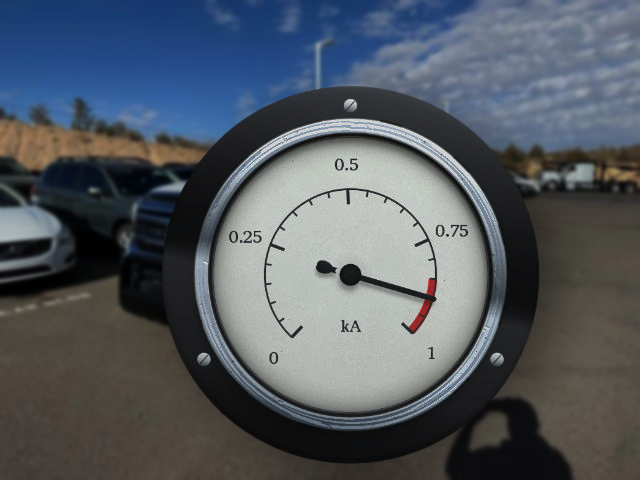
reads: value=0.9 unit=kA
